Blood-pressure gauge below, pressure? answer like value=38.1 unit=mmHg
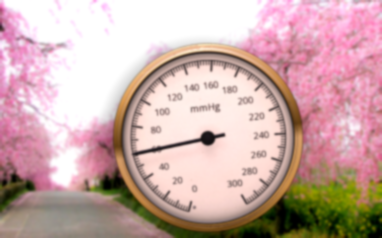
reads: value=60 unit=mmHg
